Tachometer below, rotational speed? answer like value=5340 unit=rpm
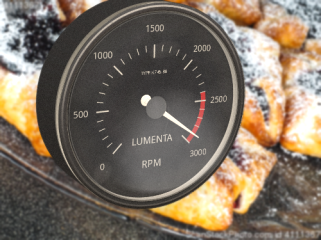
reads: value=2900 unit=rpm
